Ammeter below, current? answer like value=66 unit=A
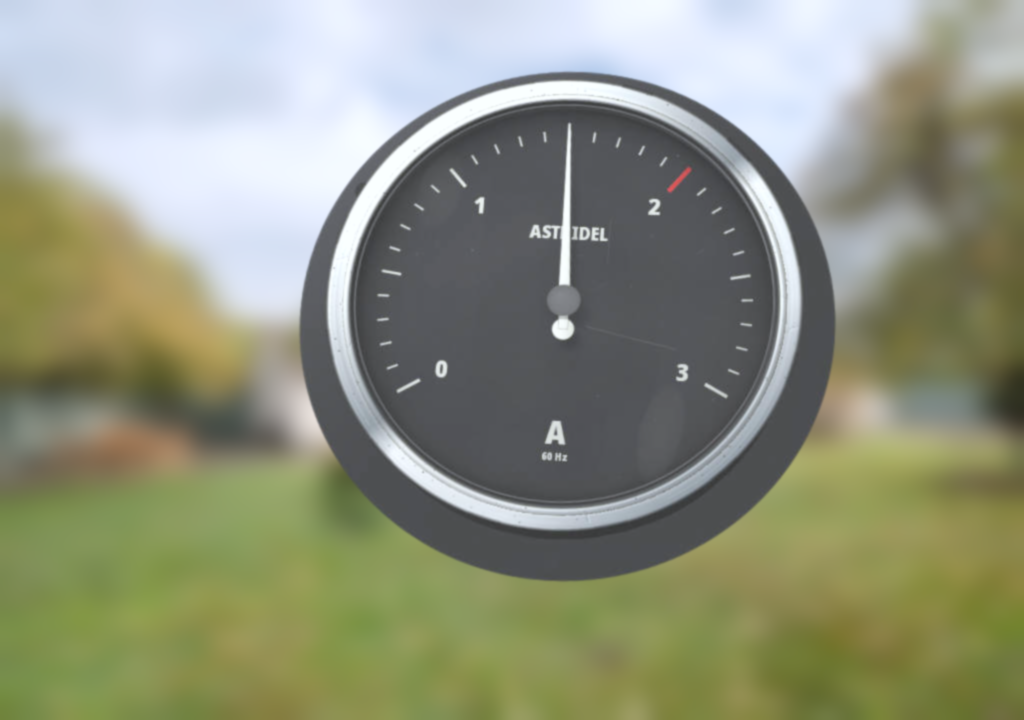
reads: value=1.5 unit=A
